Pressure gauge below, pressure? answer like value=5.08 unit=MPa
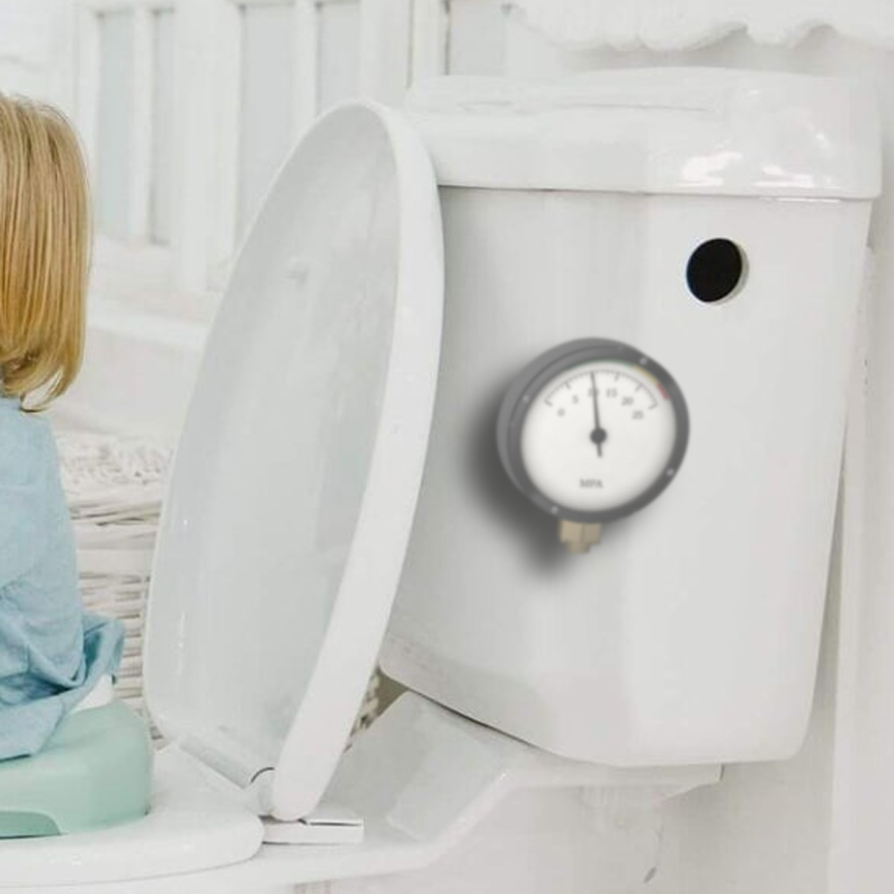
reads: value=10 unit=MPa
